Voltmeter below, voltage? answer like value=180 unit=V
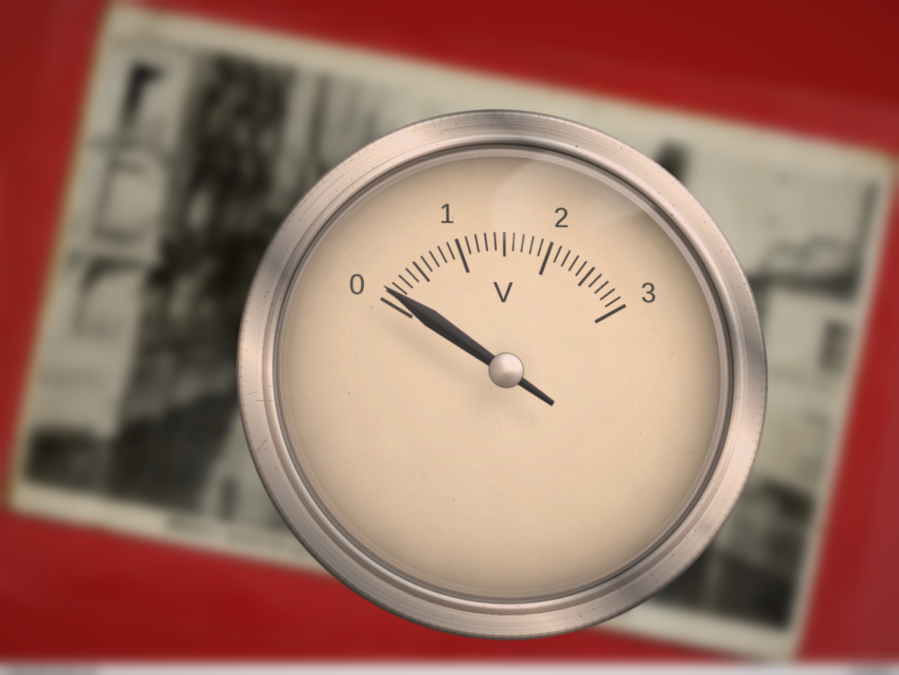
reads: value=0.1 unit=V
